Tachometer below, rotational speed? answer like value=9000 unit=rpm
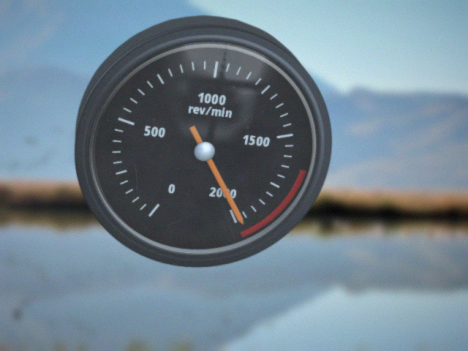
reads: value=1975 unit=rpm
